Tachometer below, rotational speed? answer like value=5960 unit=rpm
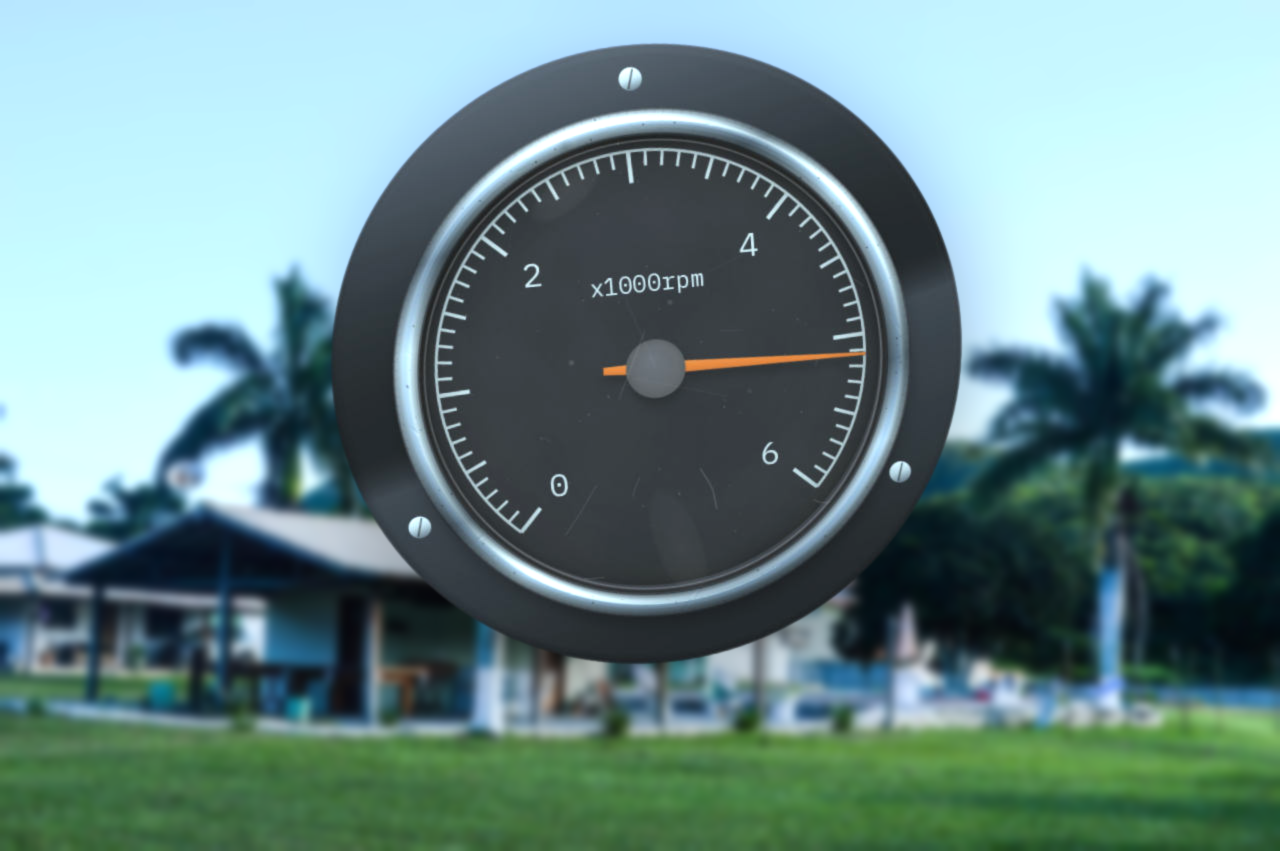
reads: value=5100 unit=rpm
